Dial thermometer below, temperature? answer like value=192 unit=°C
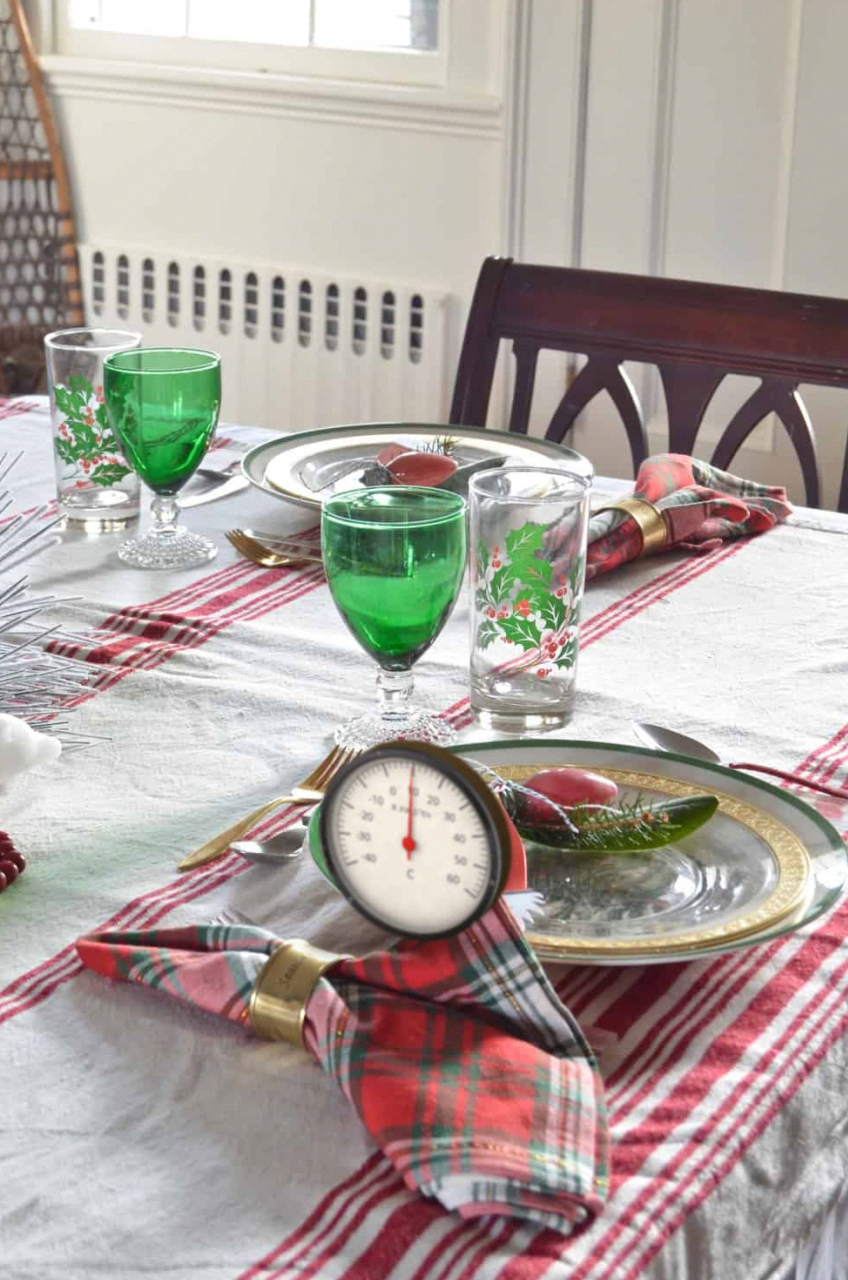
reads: value=10 unit=°C
